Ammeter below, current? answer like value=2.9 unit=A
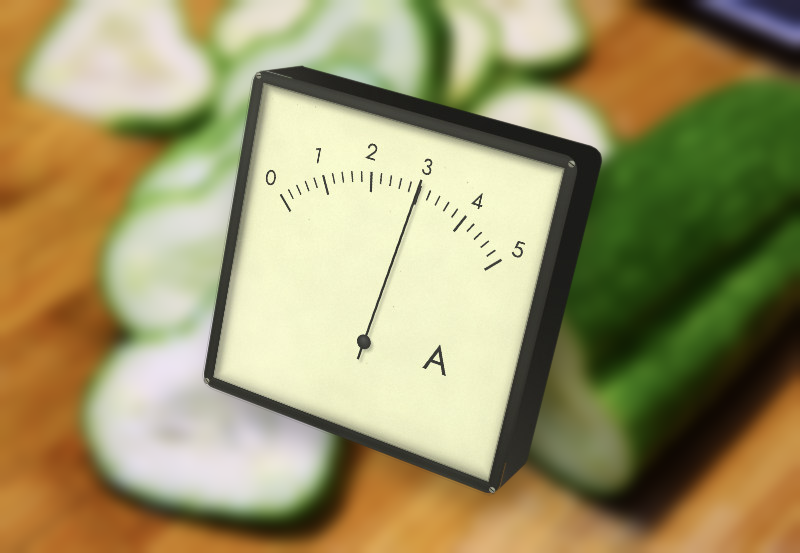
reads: value=3 unit=A
